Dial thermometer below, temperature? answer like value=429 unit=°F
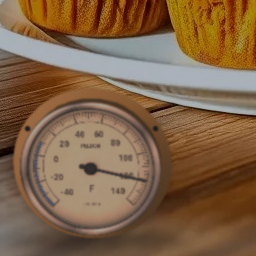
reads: value=120 unit=°F
